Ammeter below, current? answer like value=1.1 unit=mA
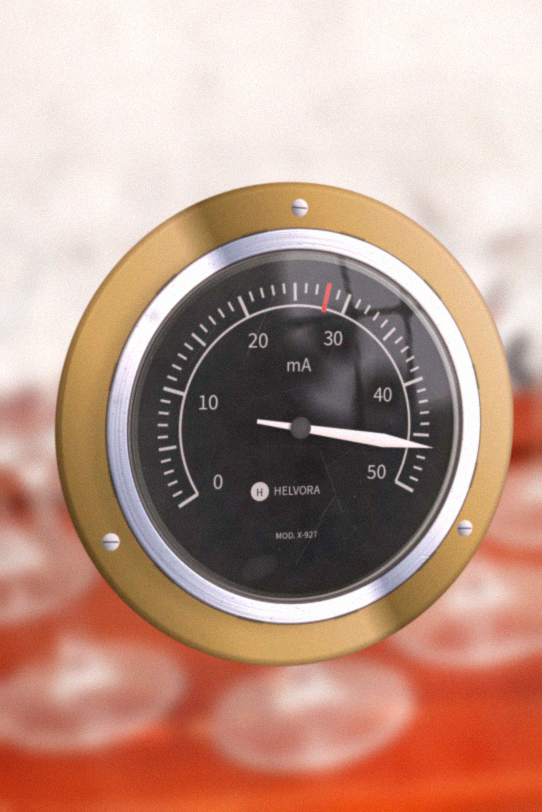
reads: value=46 unit=mA
